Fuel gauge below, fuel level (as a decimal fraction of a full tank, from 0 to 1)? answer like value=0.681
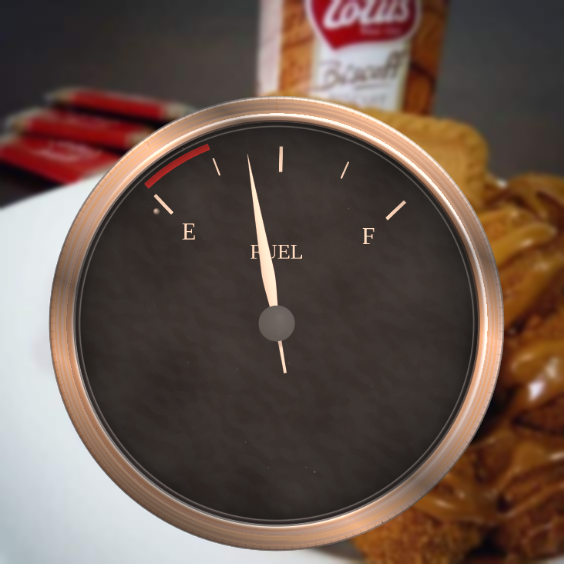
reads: value=0.375
